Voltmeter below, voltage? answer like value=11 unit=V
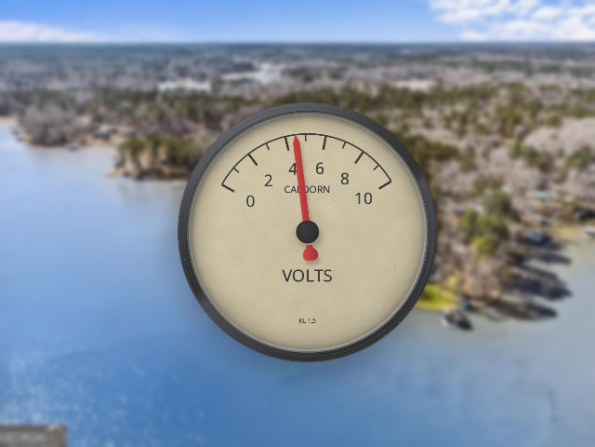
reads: value=4.5 unit=V
